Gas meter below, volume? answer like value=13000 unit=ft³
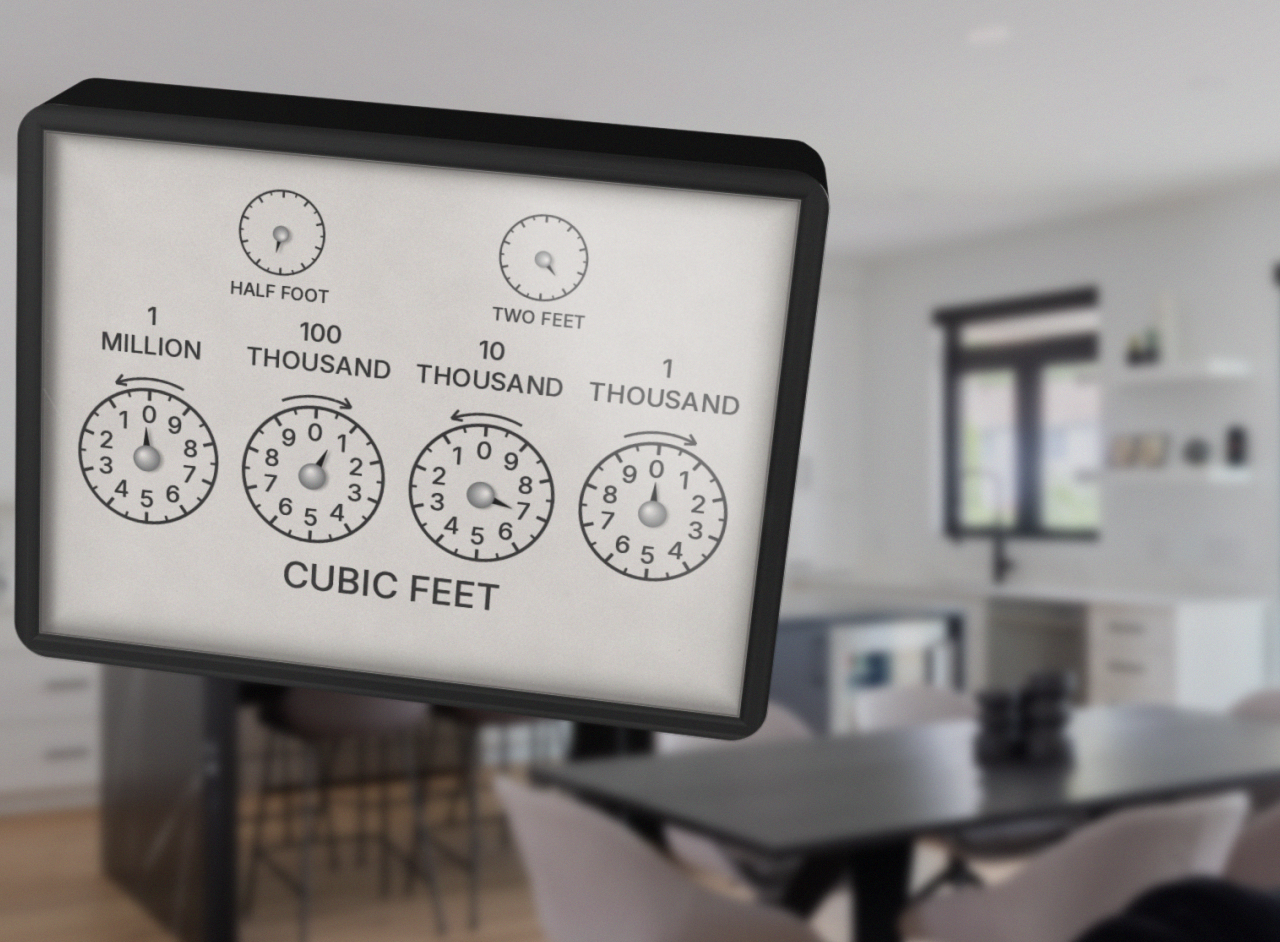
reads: value=7000 unit=ft³
